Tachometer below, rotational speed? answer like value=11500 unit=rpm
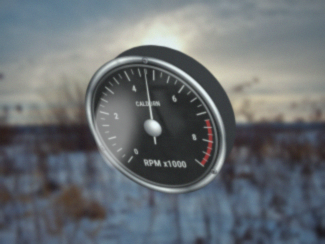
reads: value=4750 unit=rpm
